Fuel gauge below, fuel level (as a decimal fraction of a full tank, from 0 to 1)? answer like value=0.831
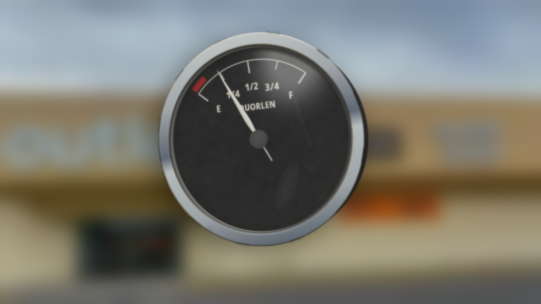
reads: value=0.25
